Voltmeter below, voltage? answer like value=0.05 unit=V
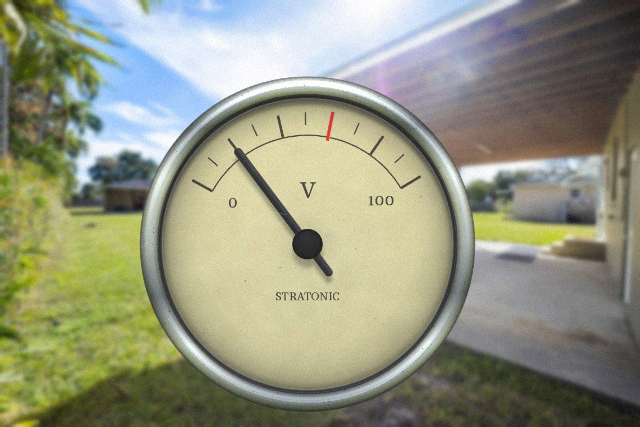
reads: value=20 unit=V
